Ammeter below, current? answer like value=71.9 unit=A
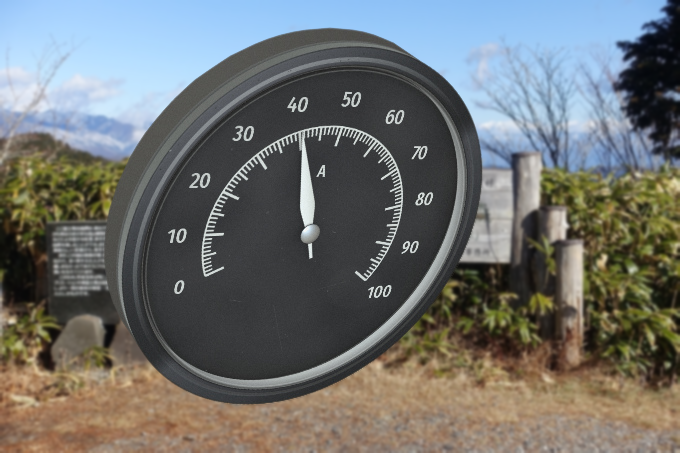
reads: value=40 unit=A
